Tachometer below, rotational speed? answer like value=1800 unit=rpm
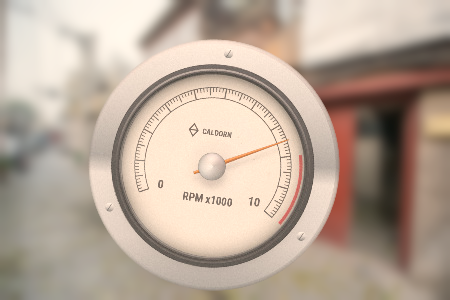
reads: value=7500 unit=rpm
